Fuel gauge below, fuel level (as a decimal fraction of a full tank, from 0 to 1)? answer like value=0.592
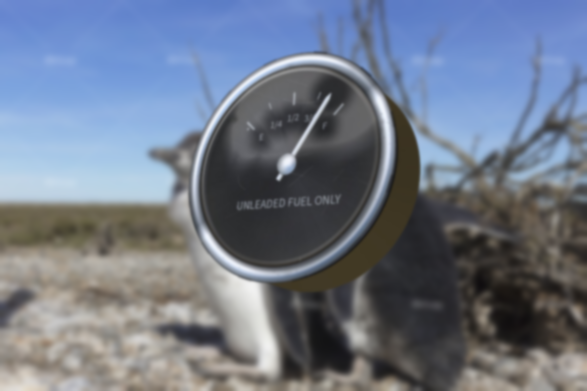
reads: value=0.875
